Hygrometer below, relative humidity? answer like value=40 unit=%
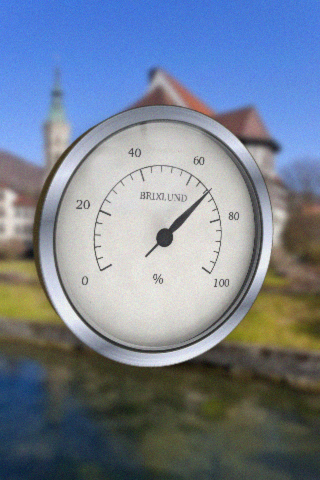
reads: value=68 unit=%
